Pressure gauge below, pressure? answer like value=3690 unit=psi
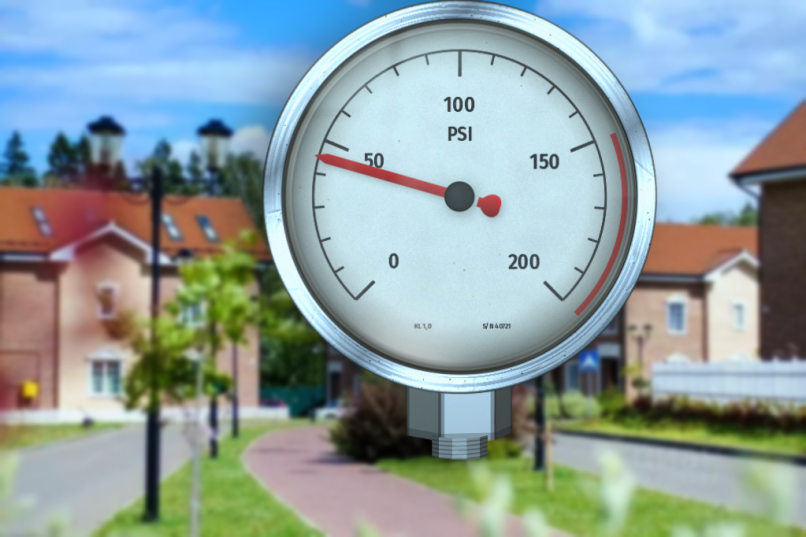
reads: value=45 unit=psi
